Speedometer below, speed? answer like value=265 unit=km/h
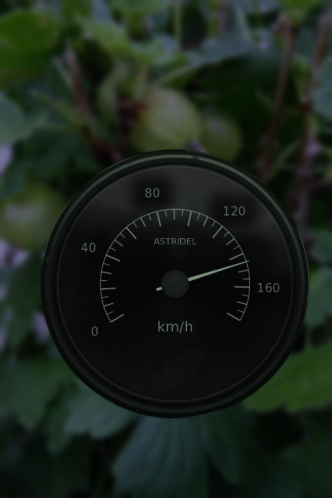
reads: value=145 unit=km/h
